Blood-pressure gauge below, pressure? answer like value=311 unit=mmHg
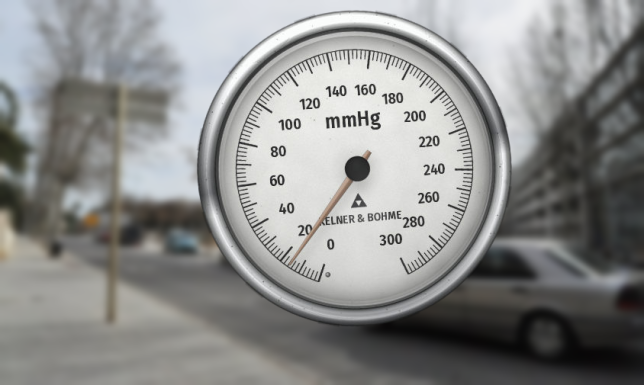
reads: value=16 unit=mmHg
